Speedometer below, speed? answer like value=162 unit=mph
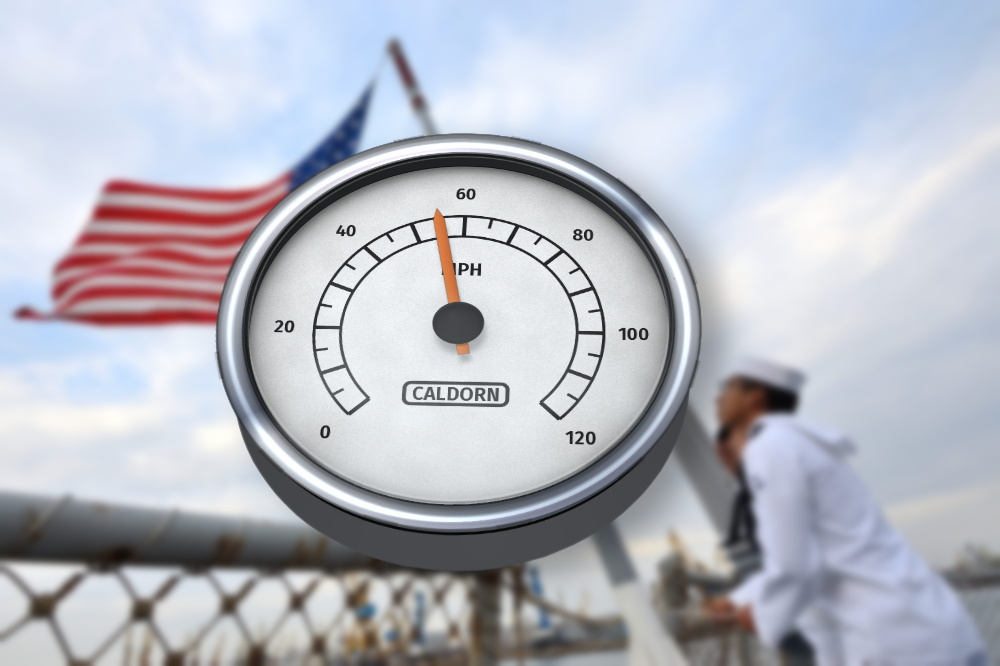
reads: value=55 unit=mph
